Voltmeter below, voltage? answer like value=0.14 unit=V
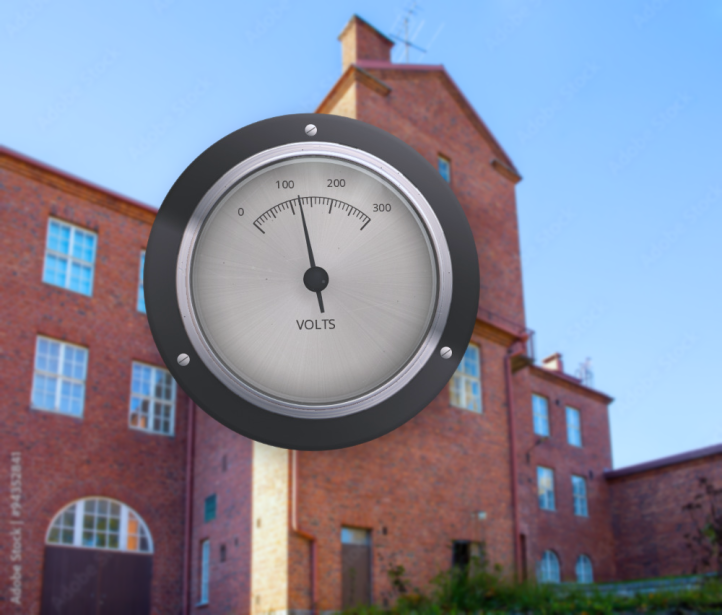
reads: value=120 unit=V
